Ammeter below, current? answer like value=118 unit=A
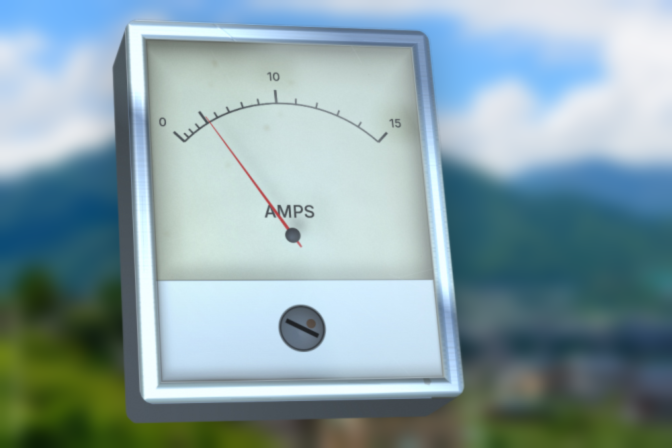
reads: value=5 unit=A
